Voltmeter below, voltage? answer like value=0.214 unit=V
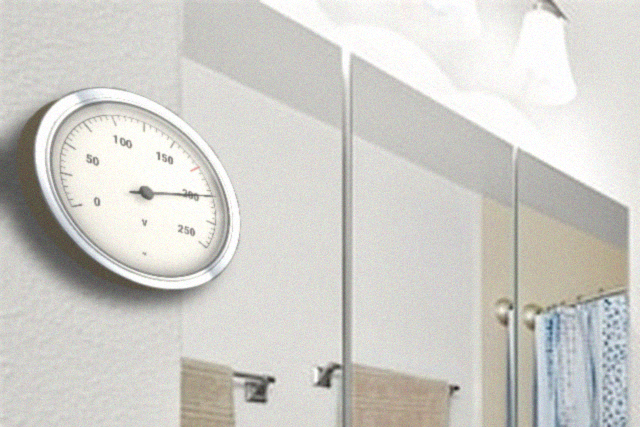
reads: value=200 unit=V
